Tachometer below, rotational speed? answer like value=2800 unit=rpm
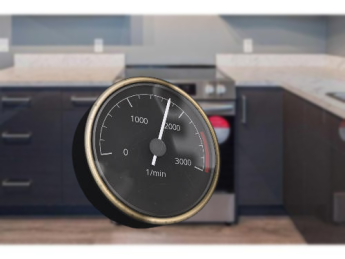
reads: value=1700 unit=rpm
